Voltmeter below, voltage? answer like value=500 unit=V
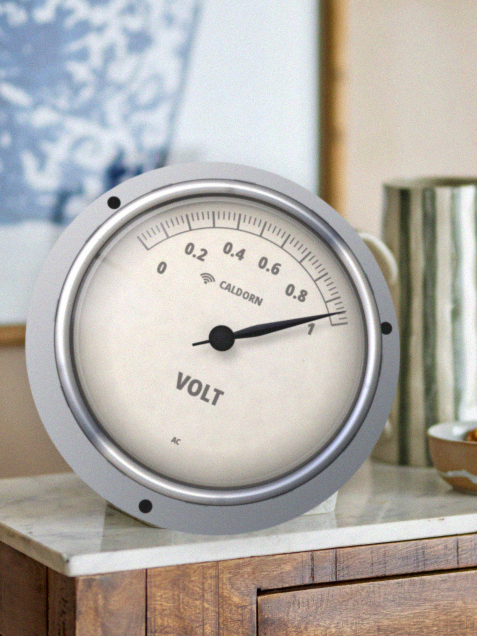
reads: value=0.96 unit=V
